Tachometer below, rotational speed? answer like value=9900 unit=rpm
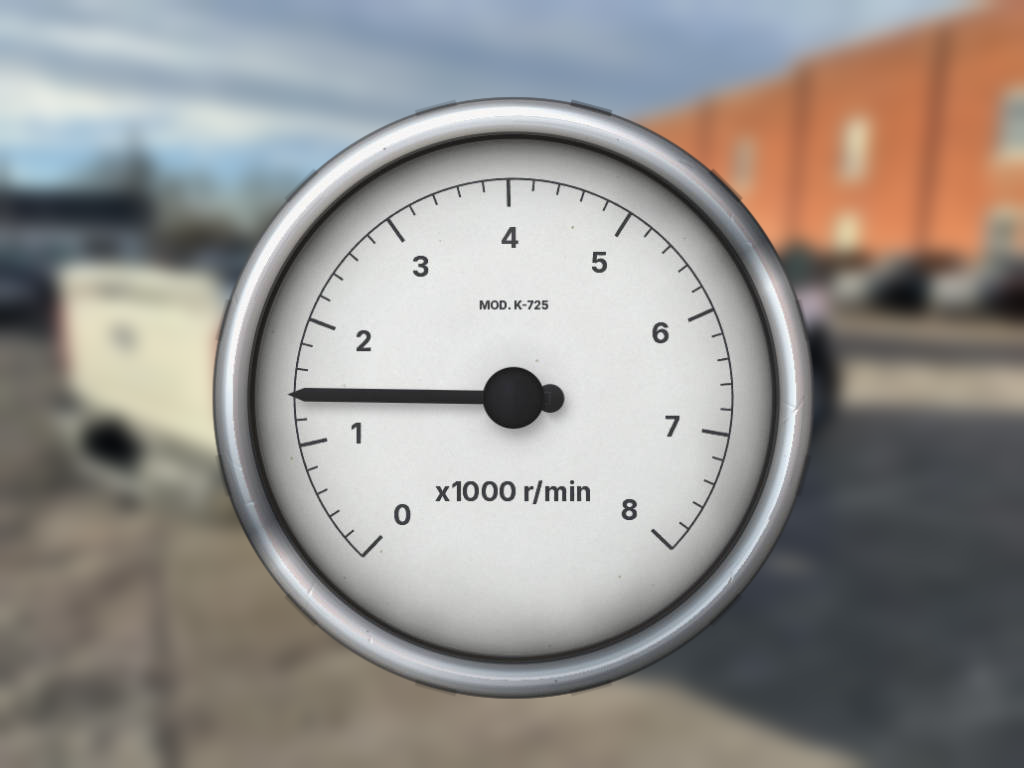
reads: value=1400 unit=rpm
